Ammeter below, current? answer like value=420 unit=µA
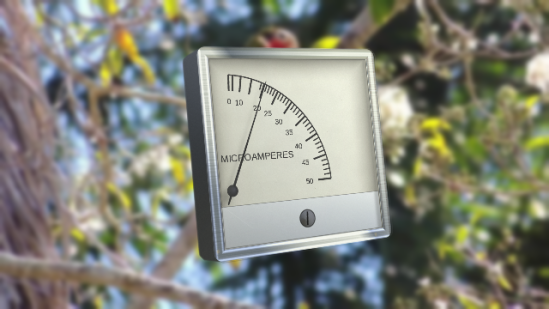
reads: value=20 unit=µA
